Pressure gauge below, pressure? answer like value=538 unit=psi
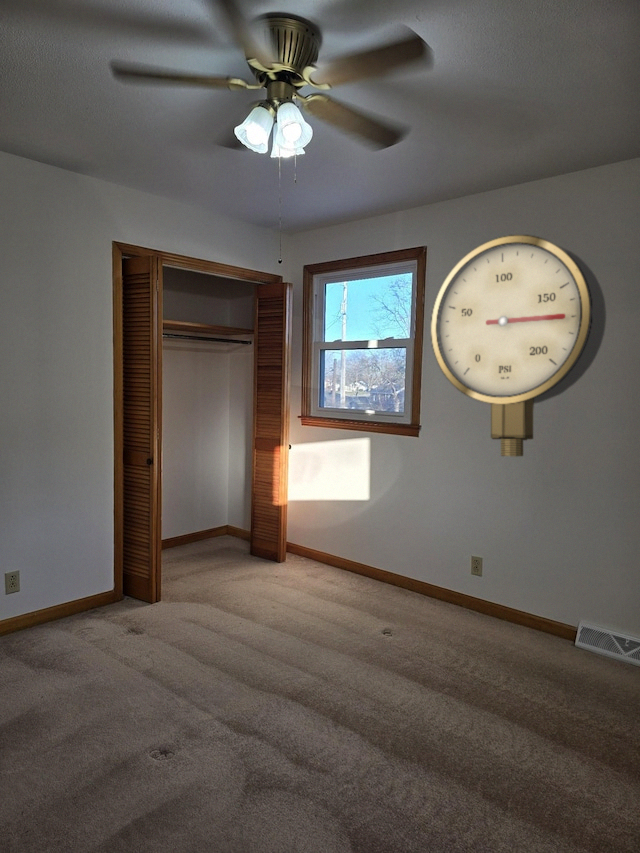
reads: value=170 unit=psi
